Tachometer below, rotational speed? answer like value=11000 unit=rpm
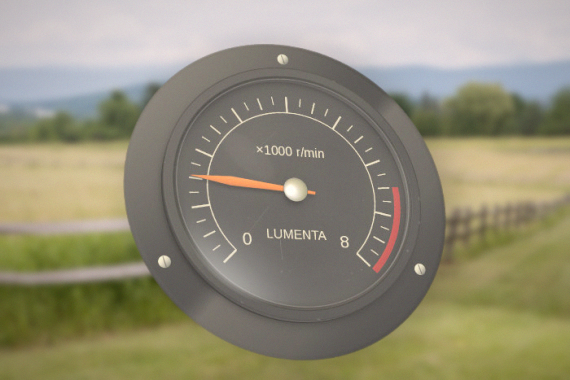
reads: value=1500 unit=rpm
